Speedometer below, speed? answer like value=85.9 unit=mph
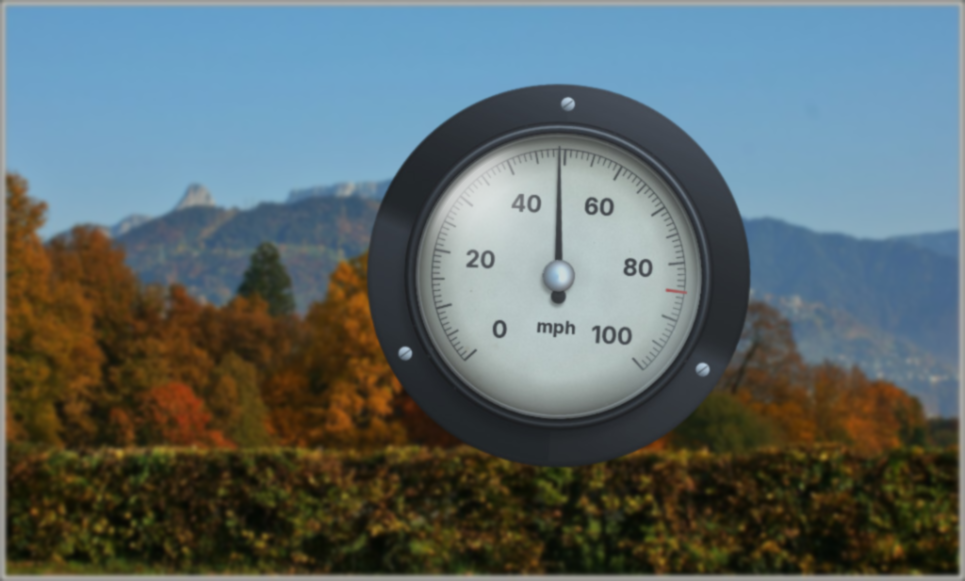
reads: value=49 unit=mph
